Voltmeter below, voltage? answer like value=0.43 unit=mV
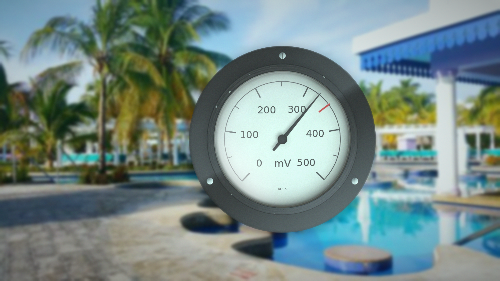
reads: value=325 unit=mV
